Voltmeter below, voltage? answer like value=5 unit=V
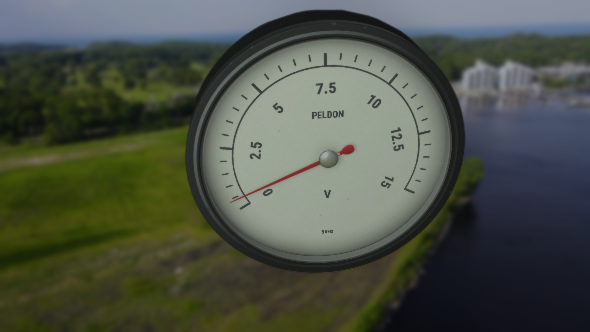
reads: value=0.5 unit=V
